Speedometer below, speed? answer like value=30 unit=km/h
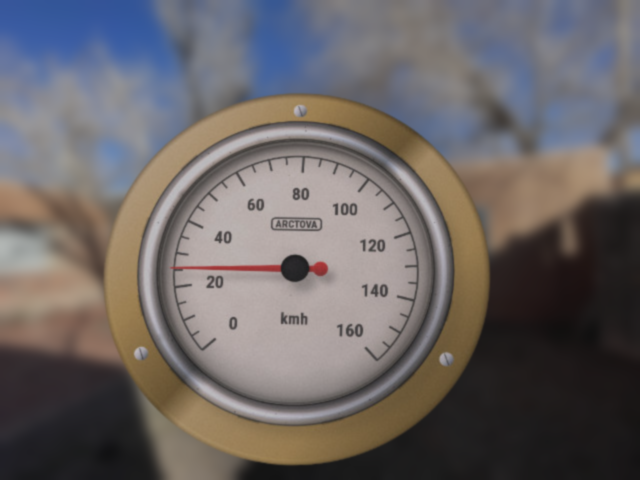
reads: value=25 unit=km/h
